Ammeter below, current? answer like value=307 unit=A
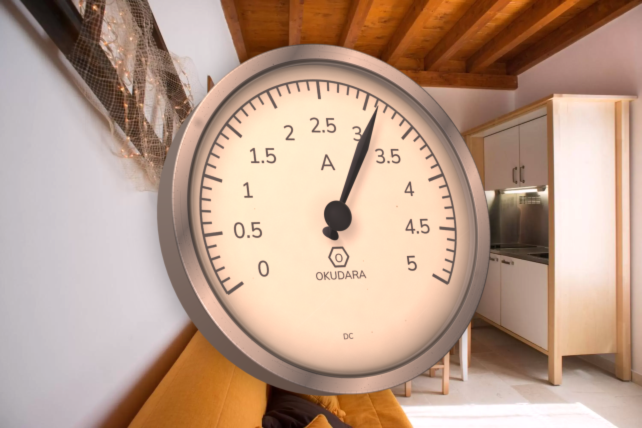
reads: value=3.1 unit=A
